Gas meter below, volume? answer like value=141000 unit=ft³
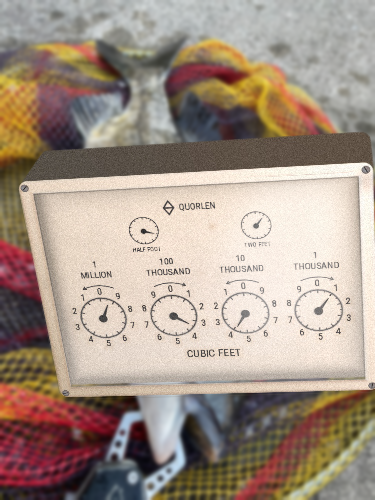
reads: value=934100 unit=ft³
